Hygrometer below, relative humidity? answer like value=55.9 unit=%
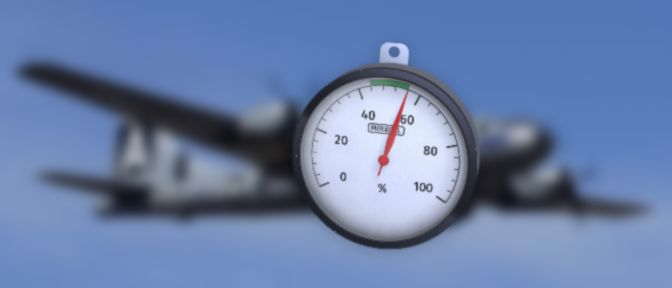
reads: value=56 unit=%
